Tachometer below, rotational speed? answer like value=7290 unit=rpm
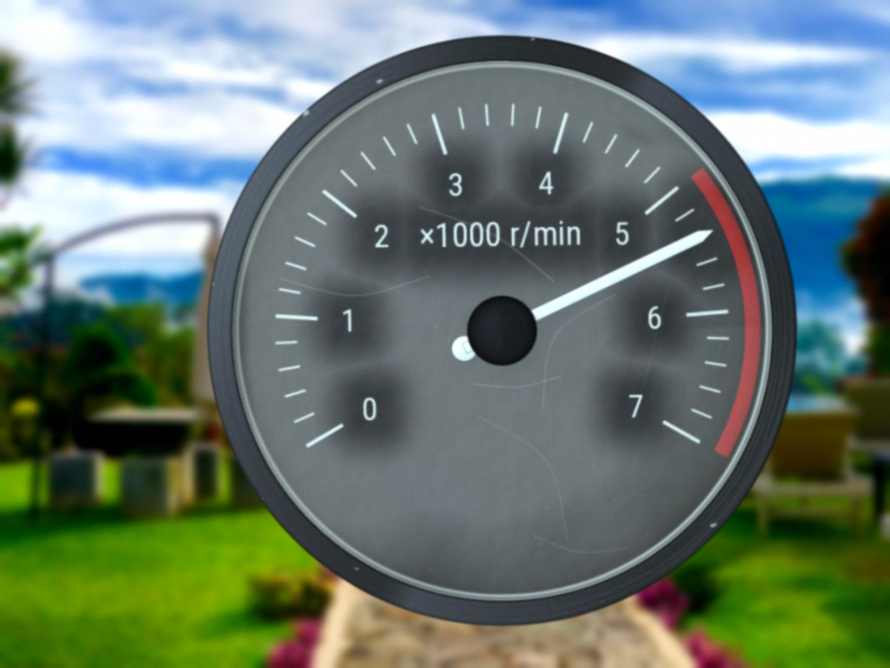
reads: value=5400 unit=rpm
